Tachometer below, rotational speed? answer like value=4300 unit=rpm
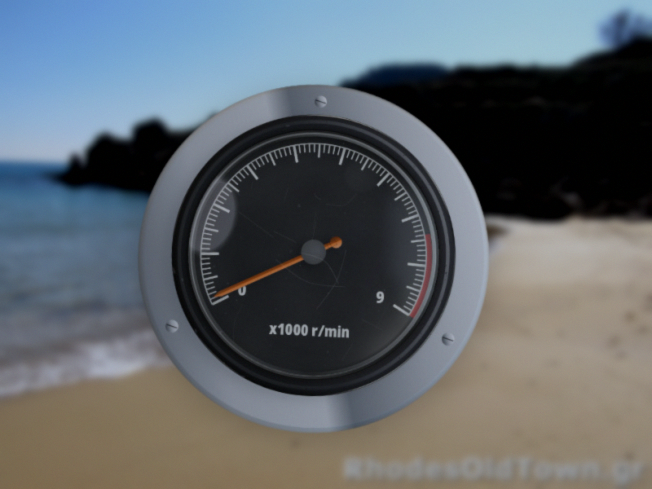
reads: value=100 unit=rpm
